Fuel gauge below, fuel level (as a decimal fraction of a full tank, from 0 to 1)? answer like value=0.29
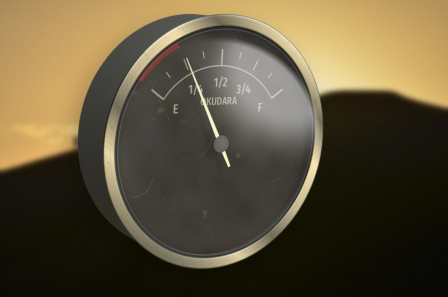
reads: value=0.25
